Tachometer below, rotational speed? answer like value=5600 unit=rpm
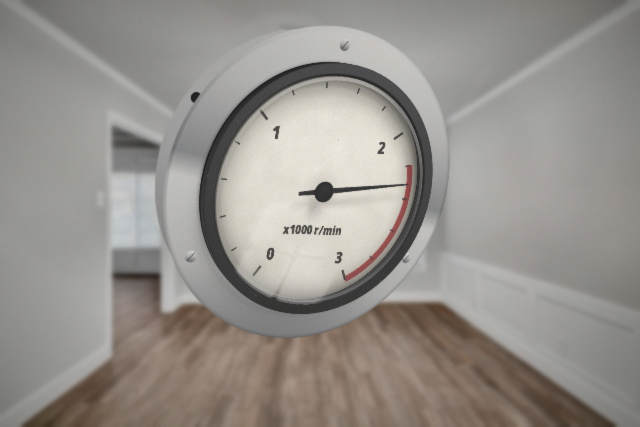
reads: value=2300 unit=rpm
